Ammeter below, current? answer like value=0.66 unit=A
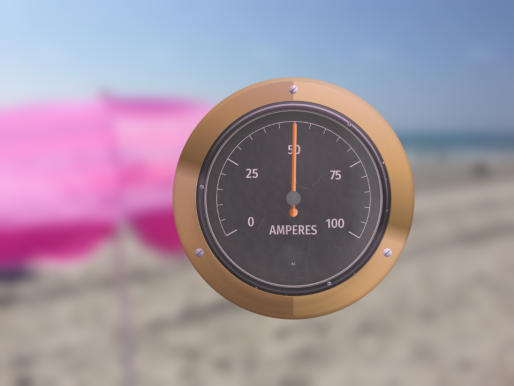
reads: value=50 unit=A
